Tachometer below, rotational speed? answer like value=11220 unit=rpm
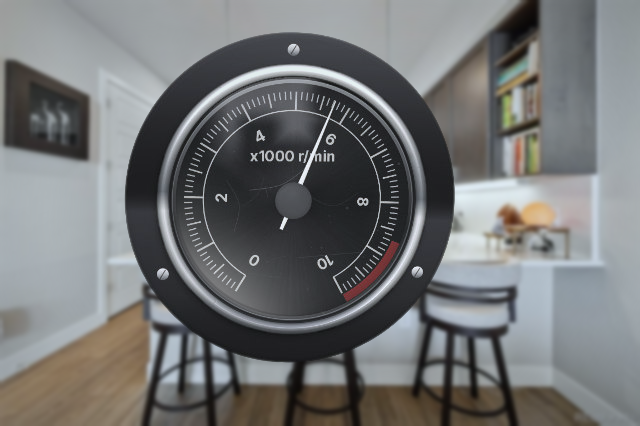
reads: value=5700 unit=rpm
